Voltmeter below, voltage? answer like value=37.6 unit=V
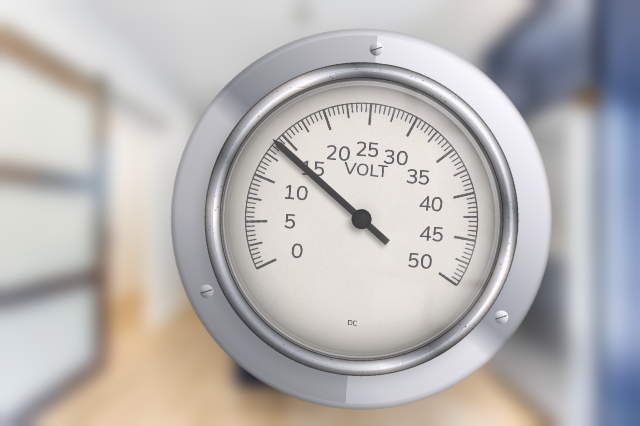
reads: value=14 unit=V
